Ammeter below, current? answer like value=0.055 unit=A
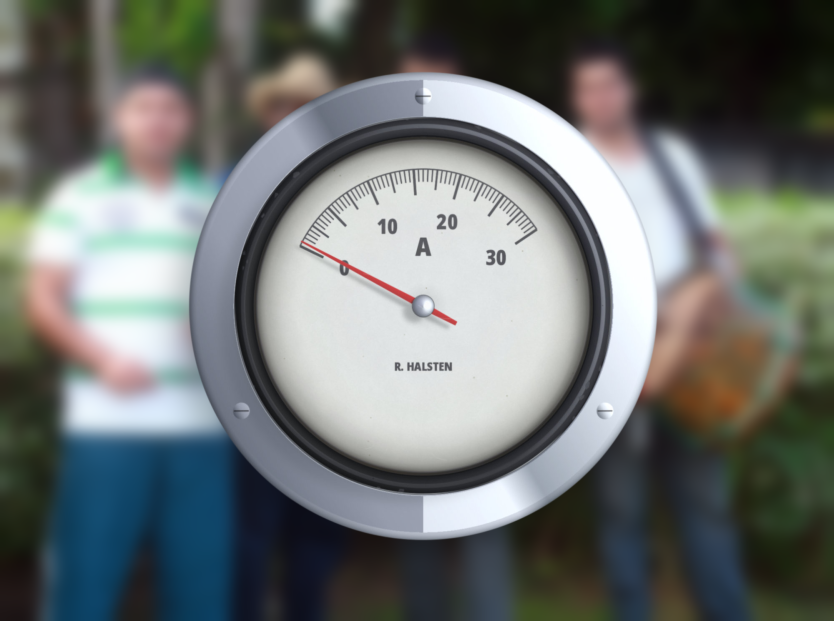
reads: value=0.5 unit=A
